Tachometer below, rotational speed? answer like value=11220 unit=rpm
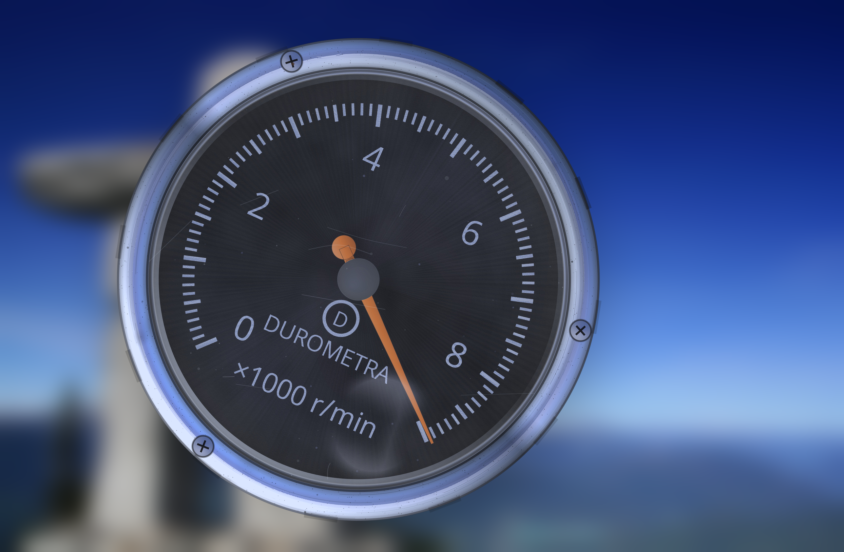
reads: value=8950 unit=rpm
